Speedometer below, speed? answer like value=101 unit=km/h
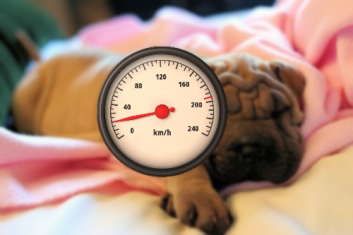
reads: value=20 unit=km/h
